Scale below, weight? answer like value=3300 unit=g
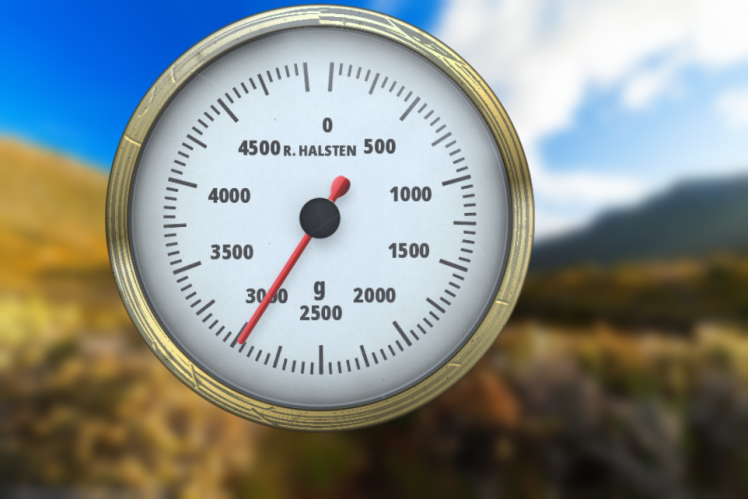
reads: value=2975 unit=g
